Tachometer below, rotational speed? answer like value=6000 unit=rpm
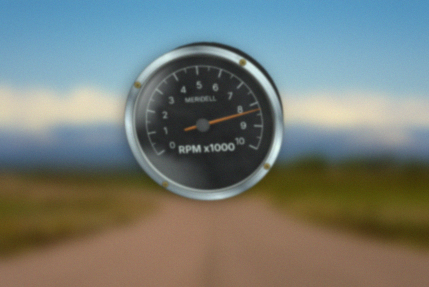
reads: value=8250 unit=rpm
